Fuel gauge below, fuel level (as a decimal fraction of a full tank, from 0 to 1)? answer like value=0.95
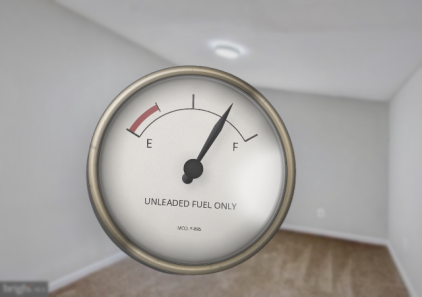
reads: value=0.75
